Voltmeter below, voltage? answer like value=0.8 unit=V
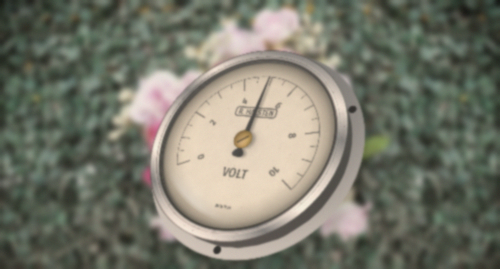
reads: value=5 unit=V
